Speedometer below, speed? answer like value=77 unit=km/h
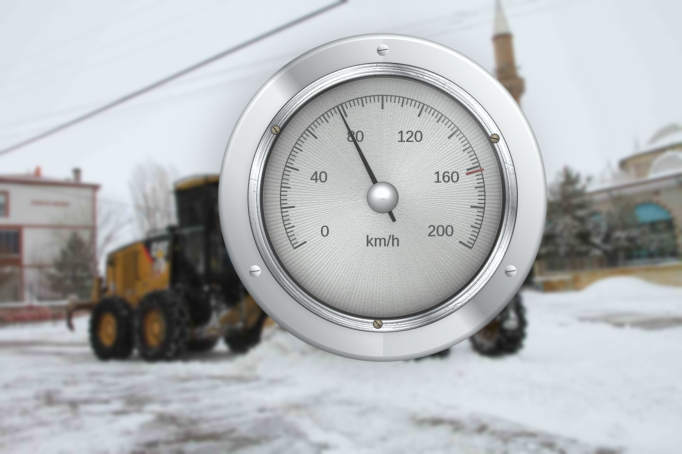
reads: value=78 unit=km/h
